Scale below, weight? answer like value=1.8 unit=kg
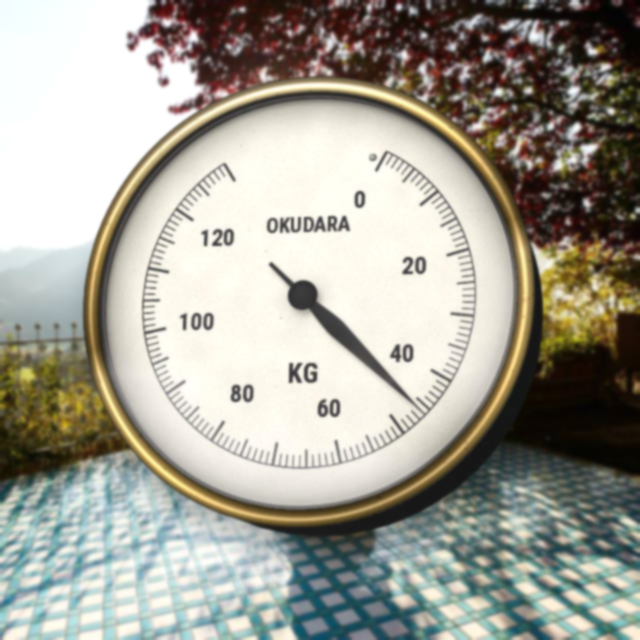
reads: value=46 unit=kg
